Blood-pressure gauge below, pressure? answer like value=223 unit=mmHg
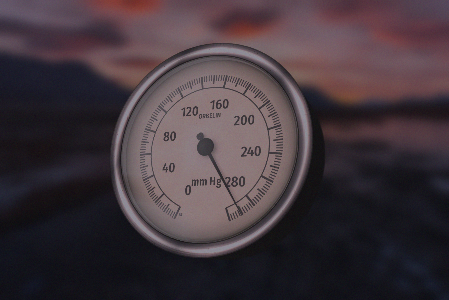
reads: value=290 unit=mmHg
